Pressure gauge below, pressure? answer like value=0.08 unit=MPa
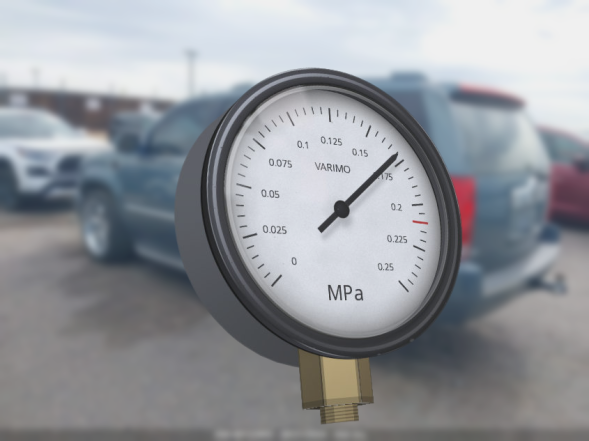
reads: value=0.17 unit=MPa
